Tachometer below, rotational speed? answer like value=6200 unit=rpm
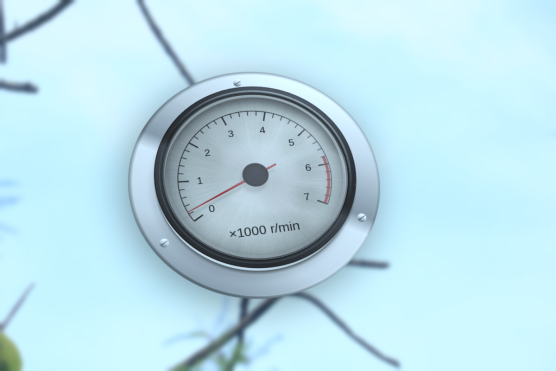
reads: value=200 unit=rpm
